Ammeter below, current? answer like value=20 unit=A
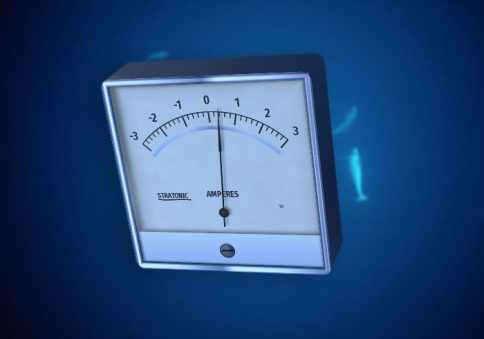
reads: value=0.4 unit=A
